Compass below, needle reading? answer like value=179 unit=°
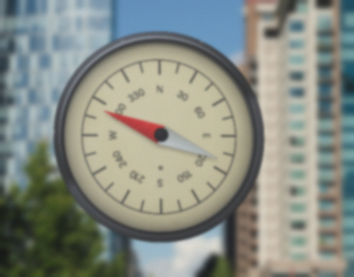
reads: value=292.5 unit=°
